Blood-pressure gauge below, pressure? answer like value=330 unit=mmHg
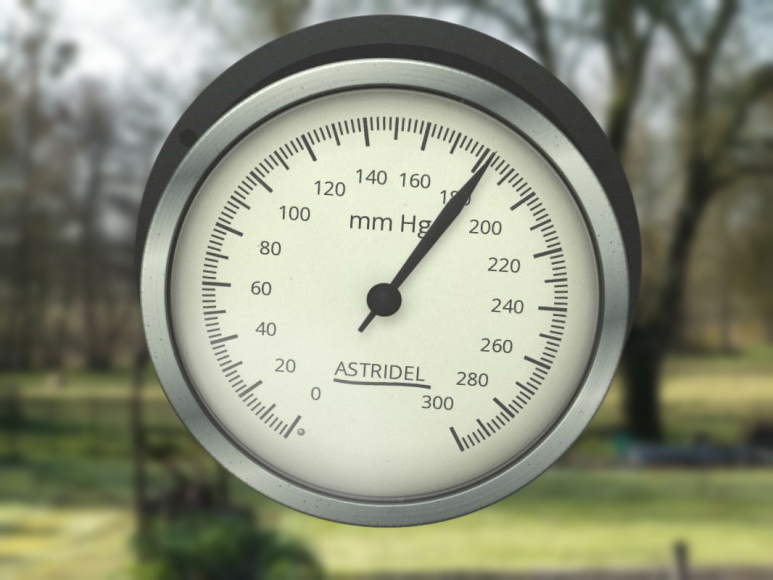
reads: value=182 unit=mmHg
